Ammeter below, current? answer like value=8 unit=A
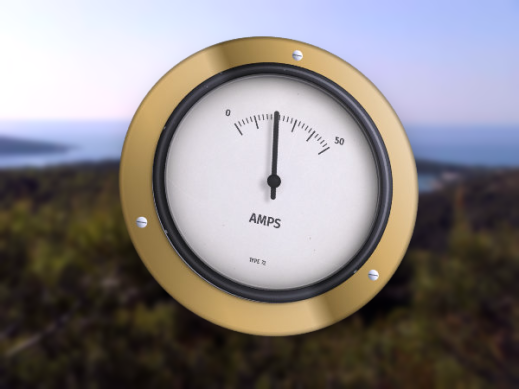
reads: value=20 unit=A
